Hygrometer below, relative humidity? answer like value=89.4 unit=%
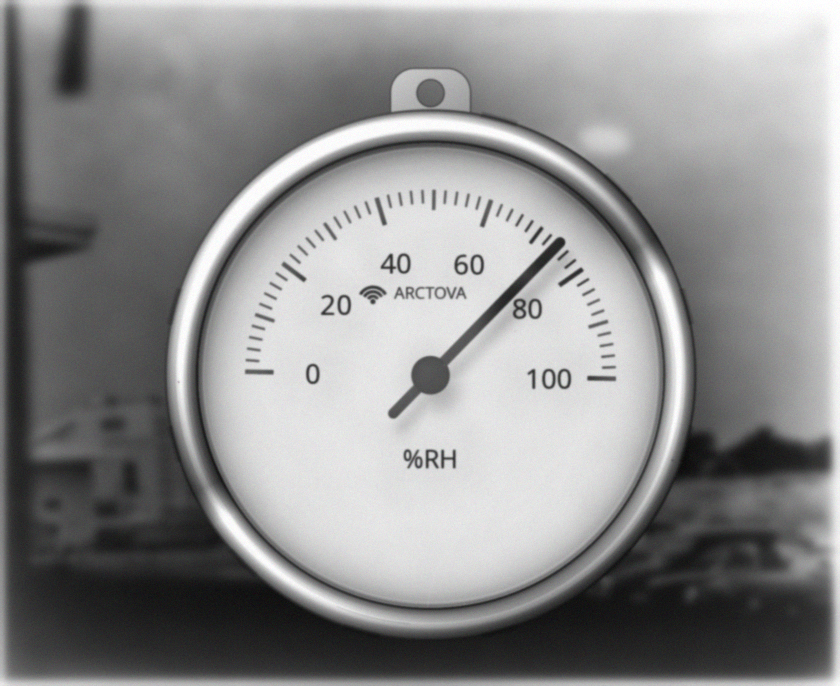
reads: value=74 unit=%
